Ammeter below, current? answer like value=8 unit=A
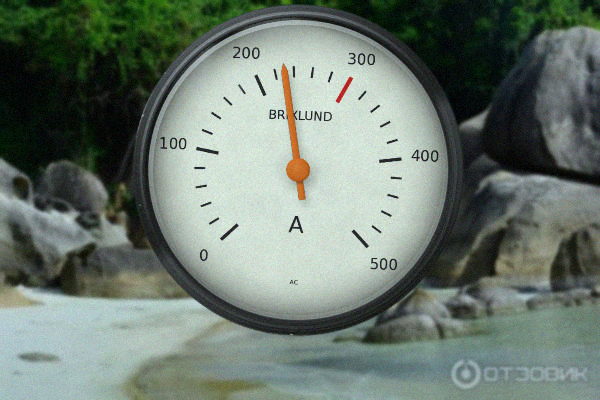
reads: value=230 unit=A
